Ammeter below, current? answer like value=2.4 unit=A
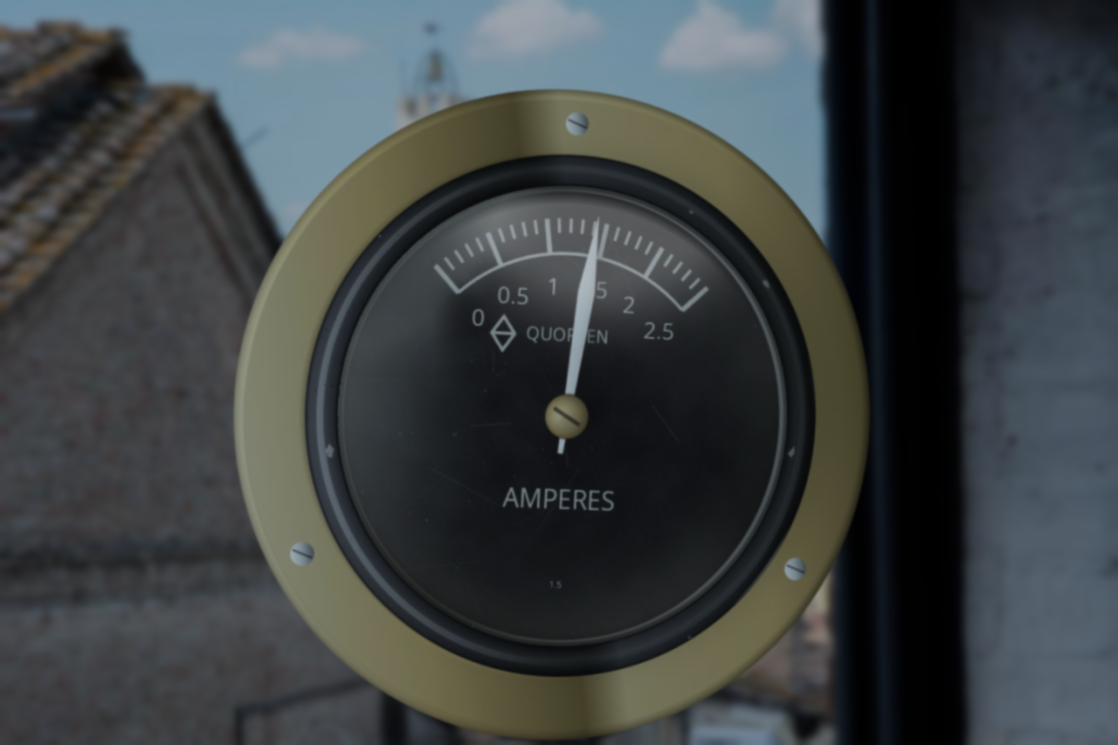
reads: value=1.4 unit=A
